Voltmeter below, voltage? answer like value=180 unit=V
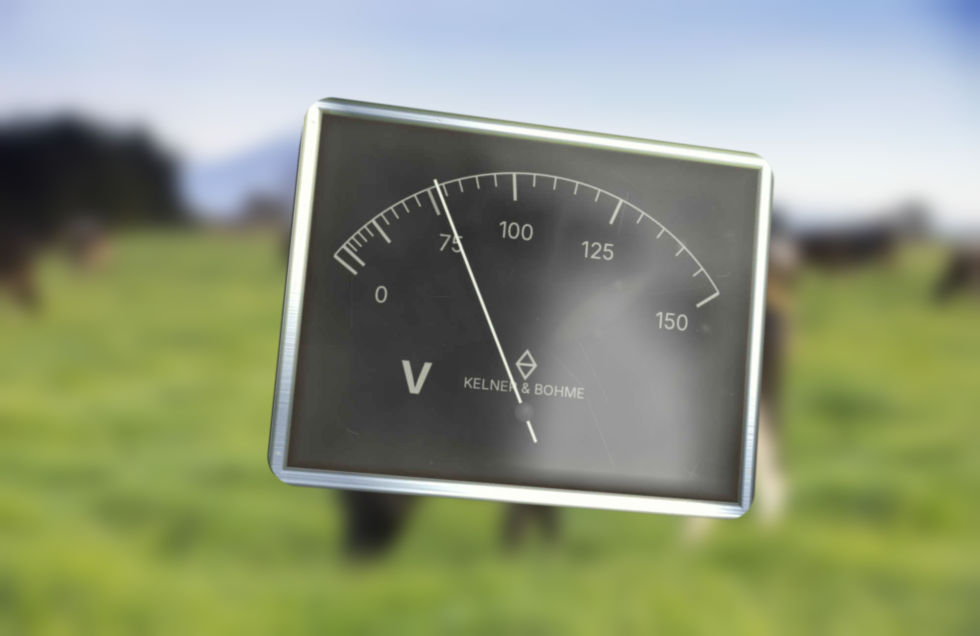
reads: value=77.5 unit=V
